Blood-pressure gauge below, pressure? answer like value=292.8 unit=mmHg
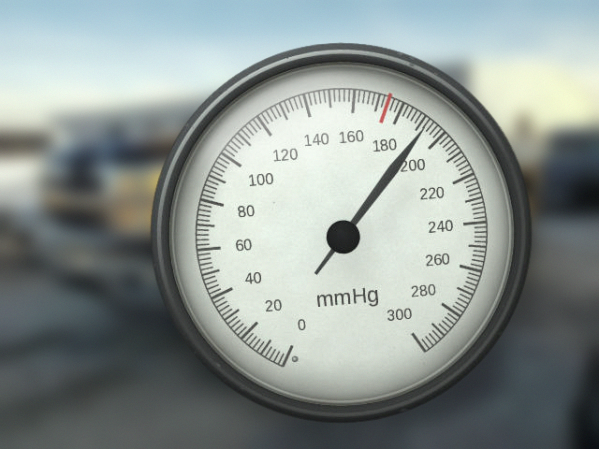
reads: value=192 unit=mmHg
